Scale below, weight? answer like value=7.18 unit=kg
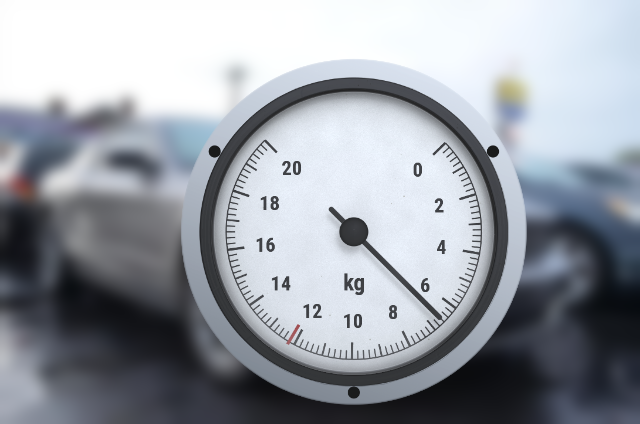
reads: value=6.6 unit=kg
